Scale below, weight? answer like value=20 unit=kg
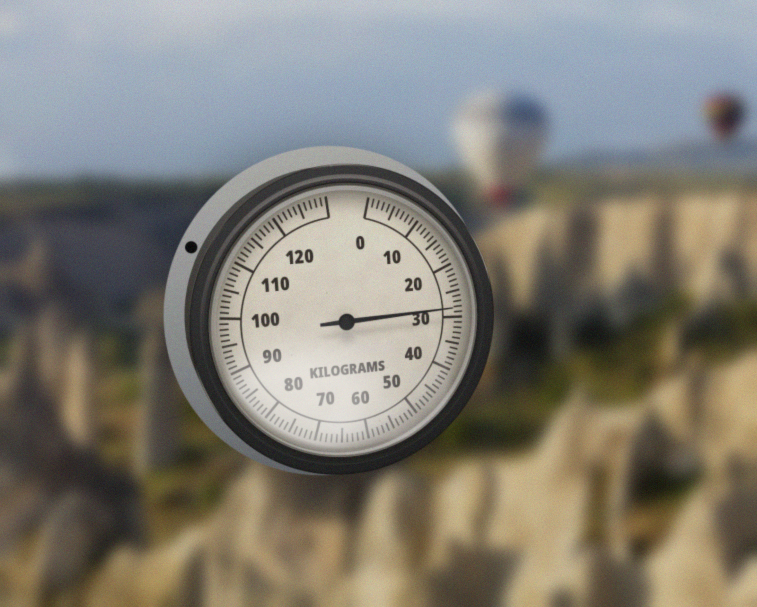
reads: value=28 unit=kg
